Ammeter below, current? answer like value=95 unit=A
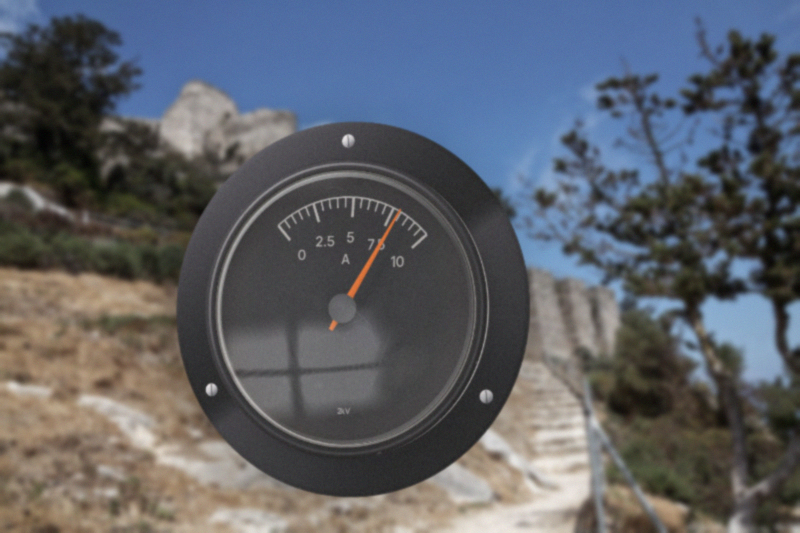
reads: value=8 unit=A
